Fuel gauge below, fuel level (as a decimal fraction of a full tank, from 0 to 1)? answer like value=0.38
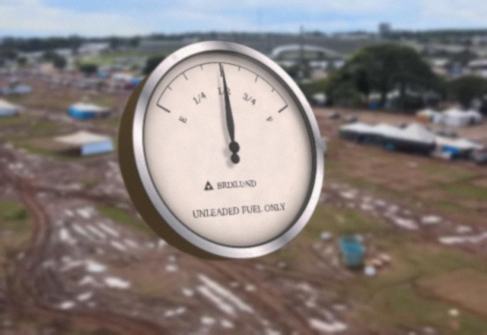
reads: value=0.5
